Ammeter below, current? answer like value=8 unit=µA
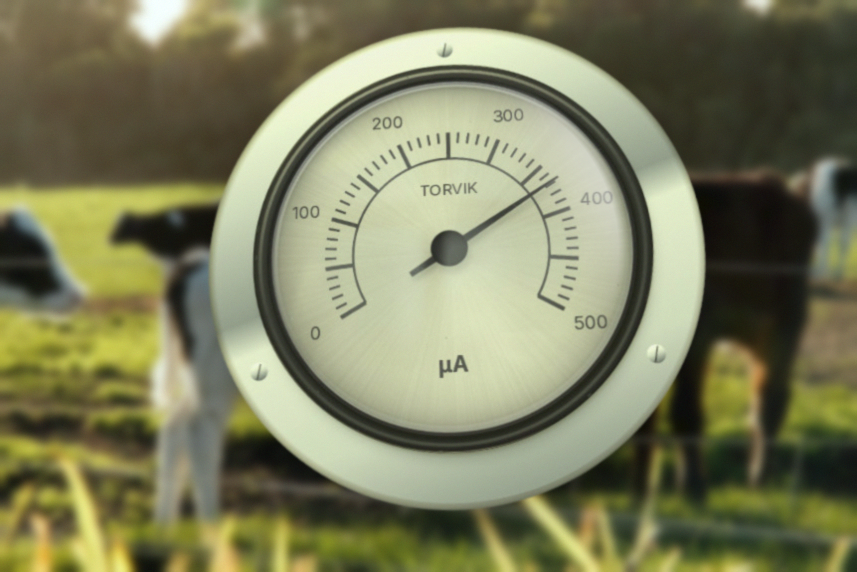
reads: value=370 unit=µA
